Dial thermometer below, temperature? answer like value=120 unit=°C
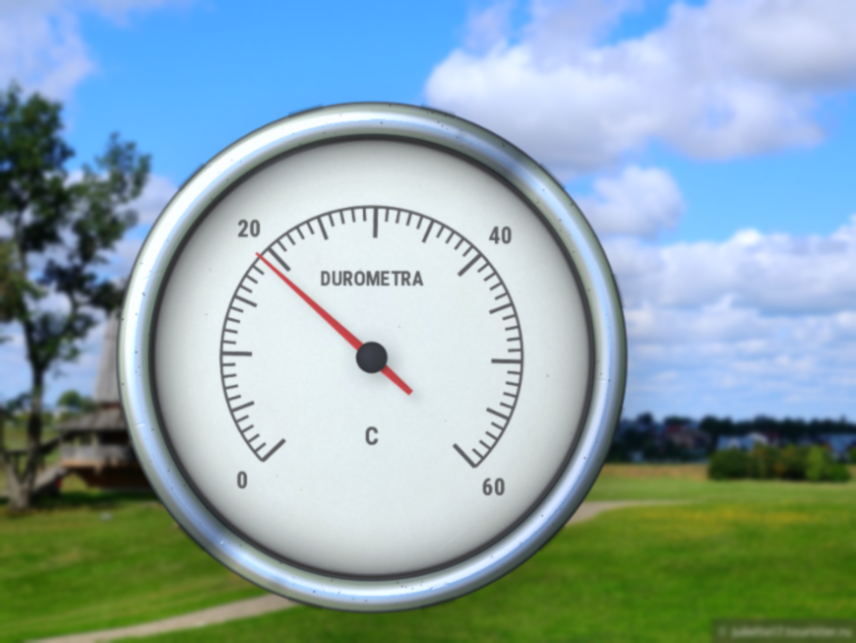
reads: value=19 unit=°C
